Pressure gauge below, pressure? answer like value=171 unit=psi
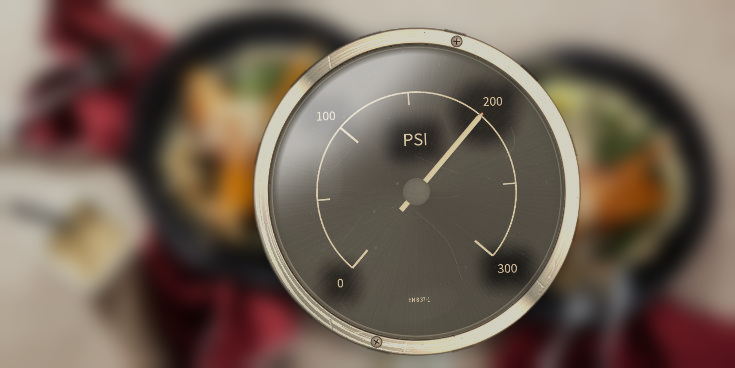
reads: value=200 unit=psi
